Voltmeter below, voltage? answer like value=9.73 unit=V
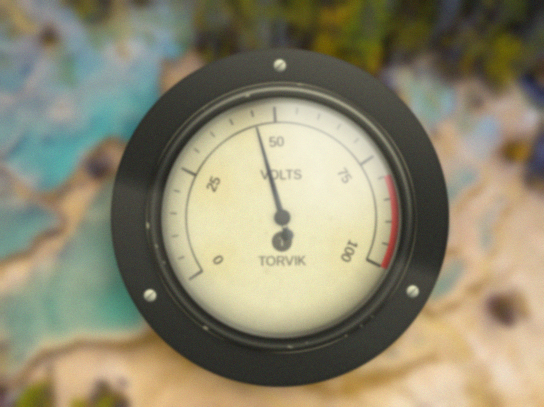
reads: value=45 unit=V
